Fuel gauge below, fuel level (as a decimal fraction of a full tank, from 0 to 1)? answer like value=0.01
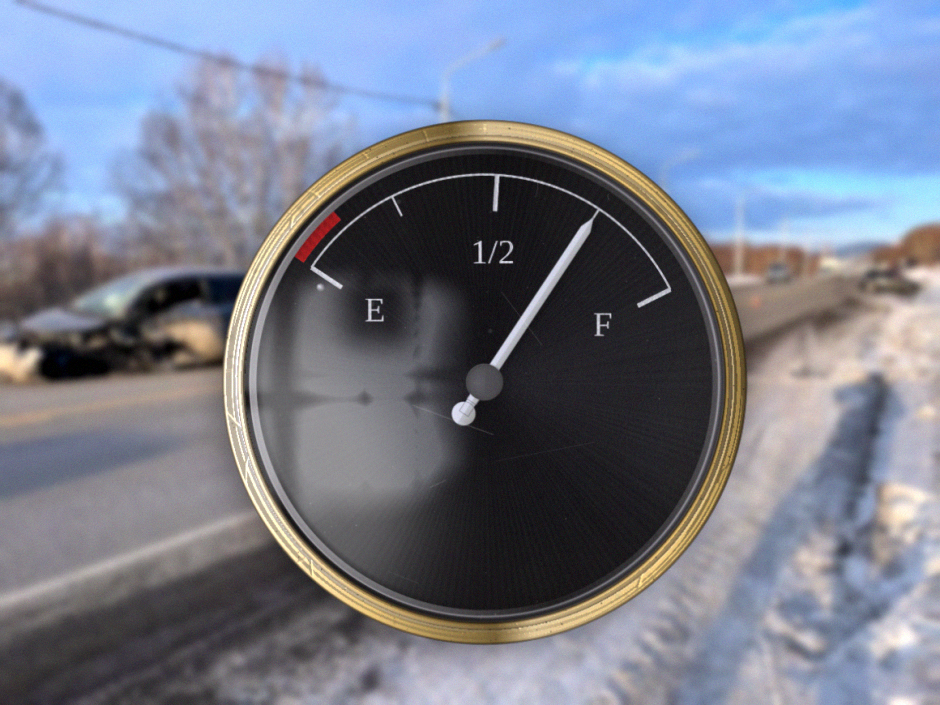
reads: value=0.75
